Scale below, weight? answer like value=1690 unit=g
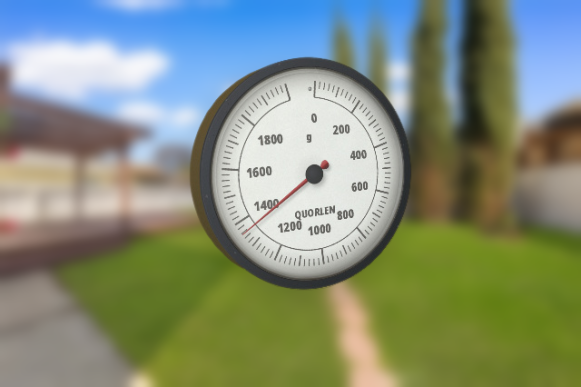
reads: value=1360 unit=g
